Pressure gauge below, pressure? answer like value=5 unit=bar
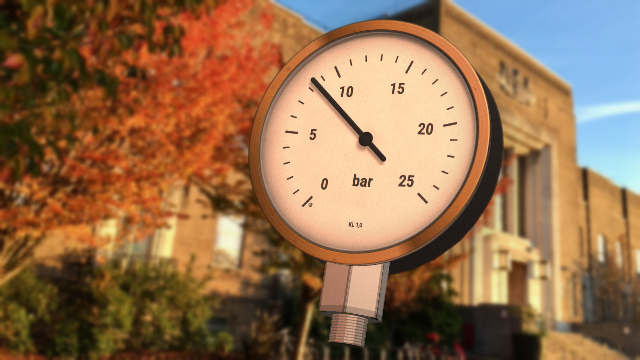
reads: value=8.5 unit=bar
